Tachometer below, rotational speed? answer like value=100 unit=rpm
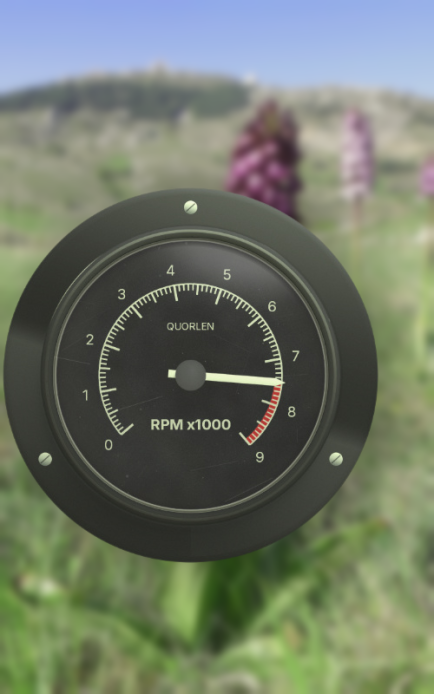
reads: value=7500 unit=rpm
